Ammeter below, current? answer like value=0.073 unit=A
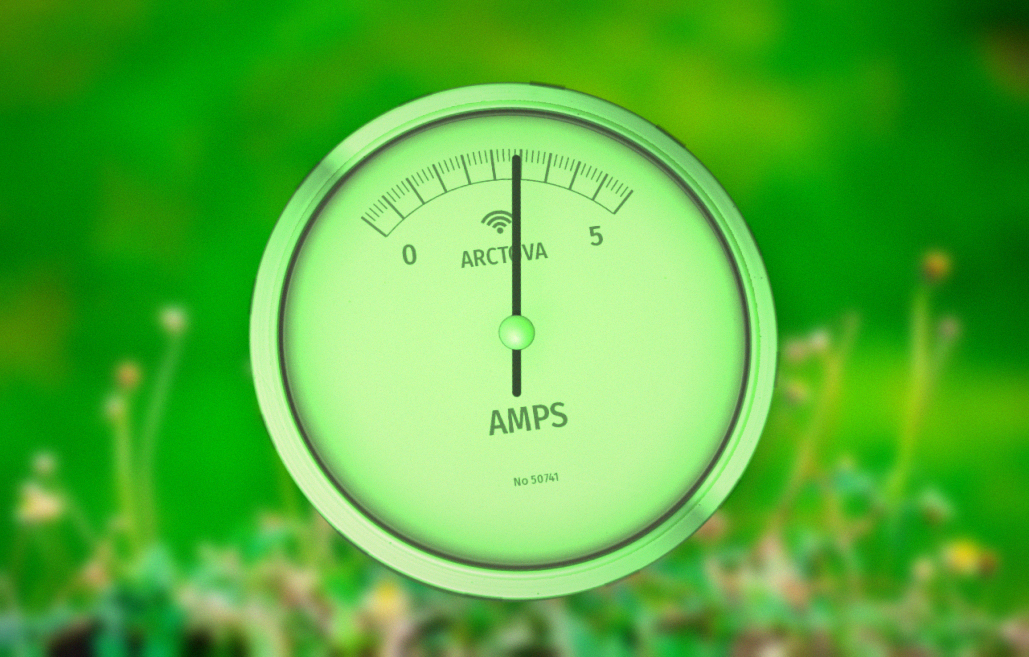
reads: value=2.9 unit=A
